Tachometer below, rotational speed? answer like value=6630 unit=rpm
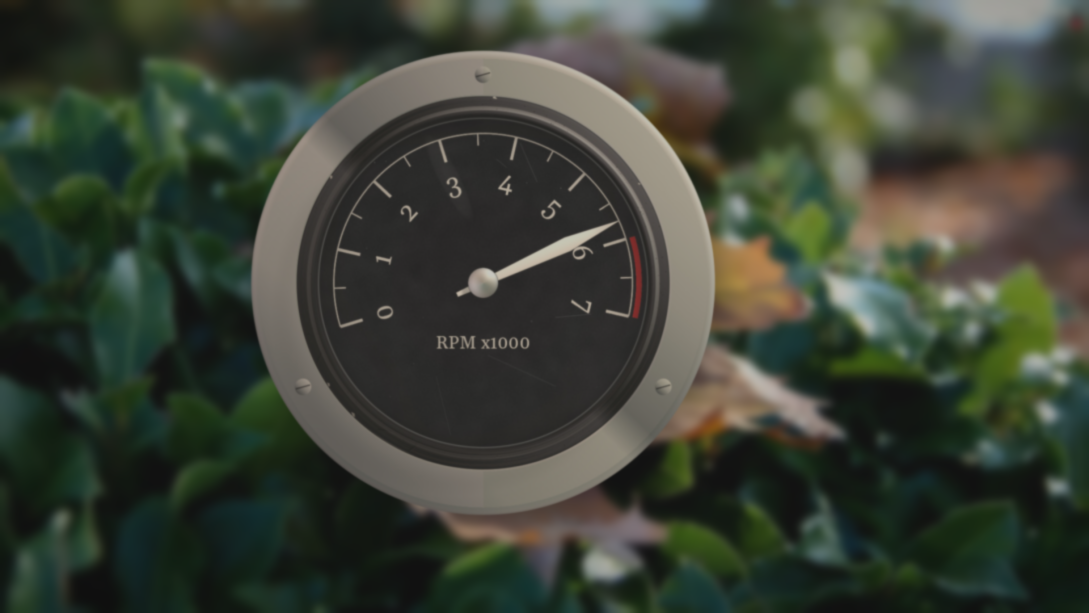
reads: value=5750 unit=rpm
